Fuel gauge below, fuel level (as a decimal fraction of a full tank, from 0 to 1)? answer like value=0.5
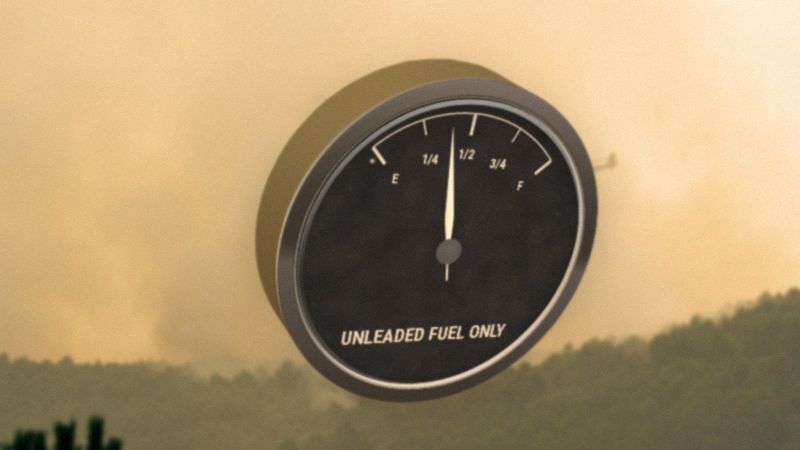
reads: value=0.375
